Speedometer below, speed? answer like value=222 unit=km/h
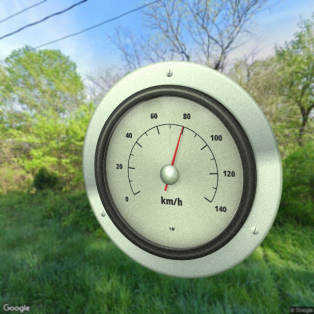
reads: value=80 unit=km/h
